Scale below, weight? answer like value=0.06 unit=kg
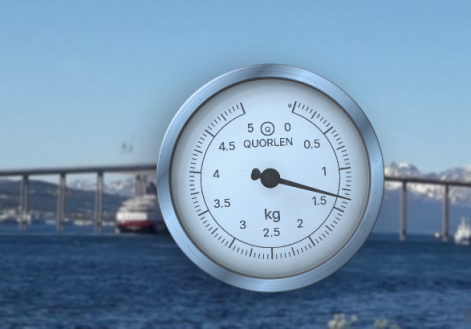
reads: value=1.35 unit=kg
